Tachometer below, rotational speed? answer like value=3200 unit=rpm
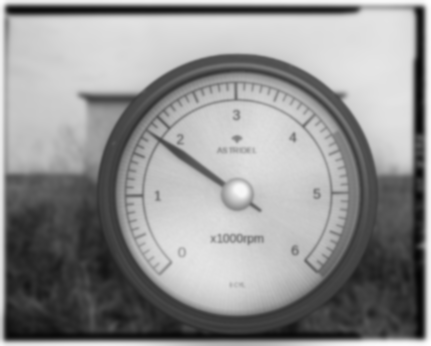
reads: value=1800 unit=rpm
